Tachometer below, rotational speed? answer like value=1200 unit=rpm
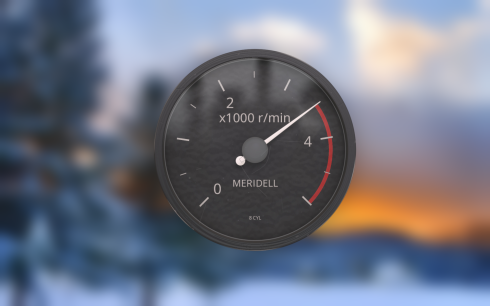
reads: value=3500 unit=rpm
